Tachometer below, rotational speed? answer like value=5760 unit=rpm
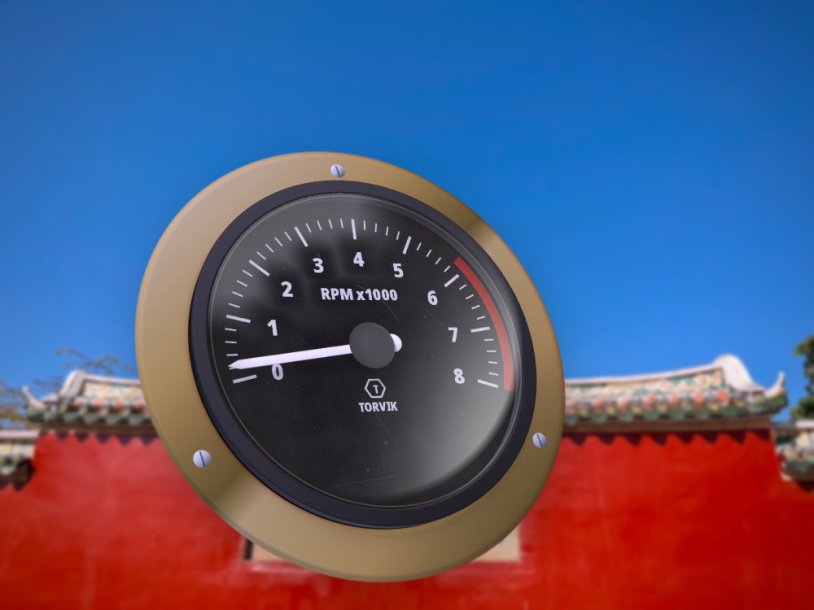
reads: value=200 unit=rpm
